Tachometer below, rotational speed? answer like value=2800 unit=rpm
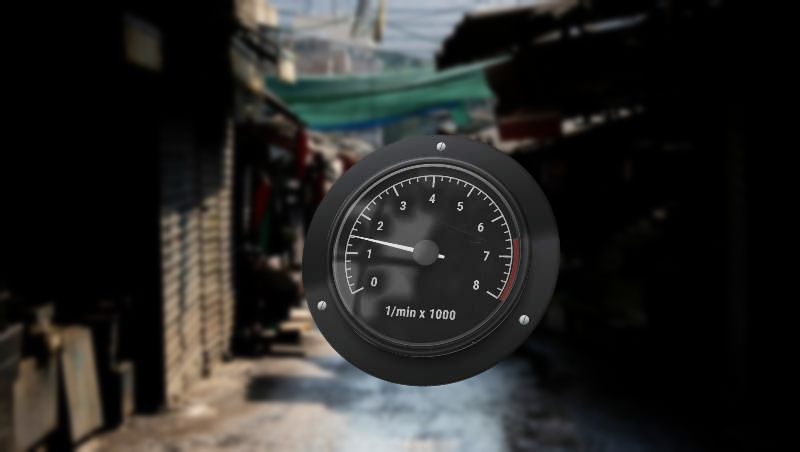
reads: value=1400 unit=rpm
